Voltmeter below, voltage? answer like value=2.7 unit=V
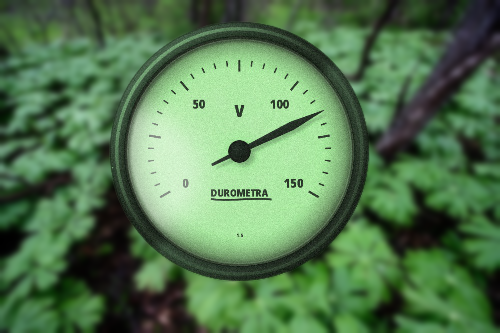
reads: value=115 unit=V
